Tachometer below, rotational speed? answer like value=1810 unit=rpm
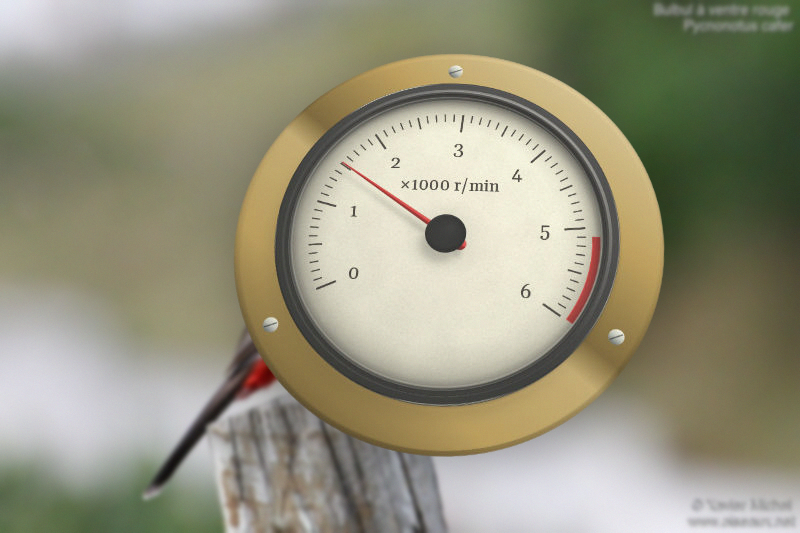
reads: value=1500 unit=rpm
